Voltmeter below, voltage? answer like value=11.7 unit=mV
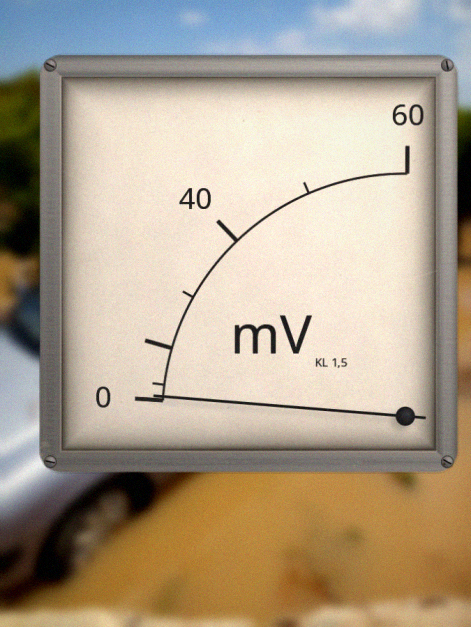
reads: value=5 unit=mV
